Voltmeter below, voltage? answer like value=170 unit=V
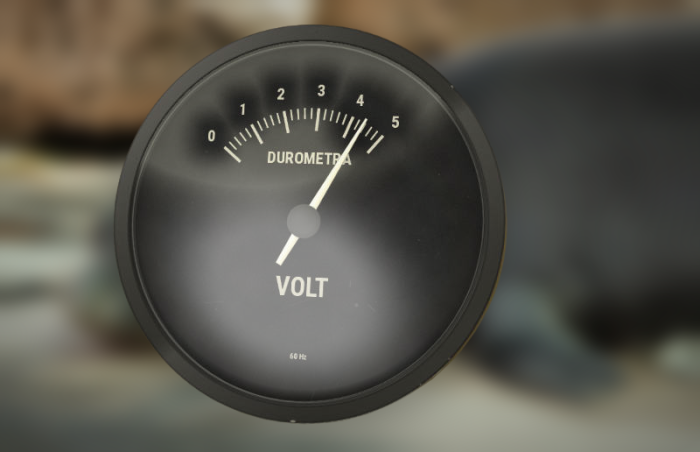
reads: value=4.4 unit=V
